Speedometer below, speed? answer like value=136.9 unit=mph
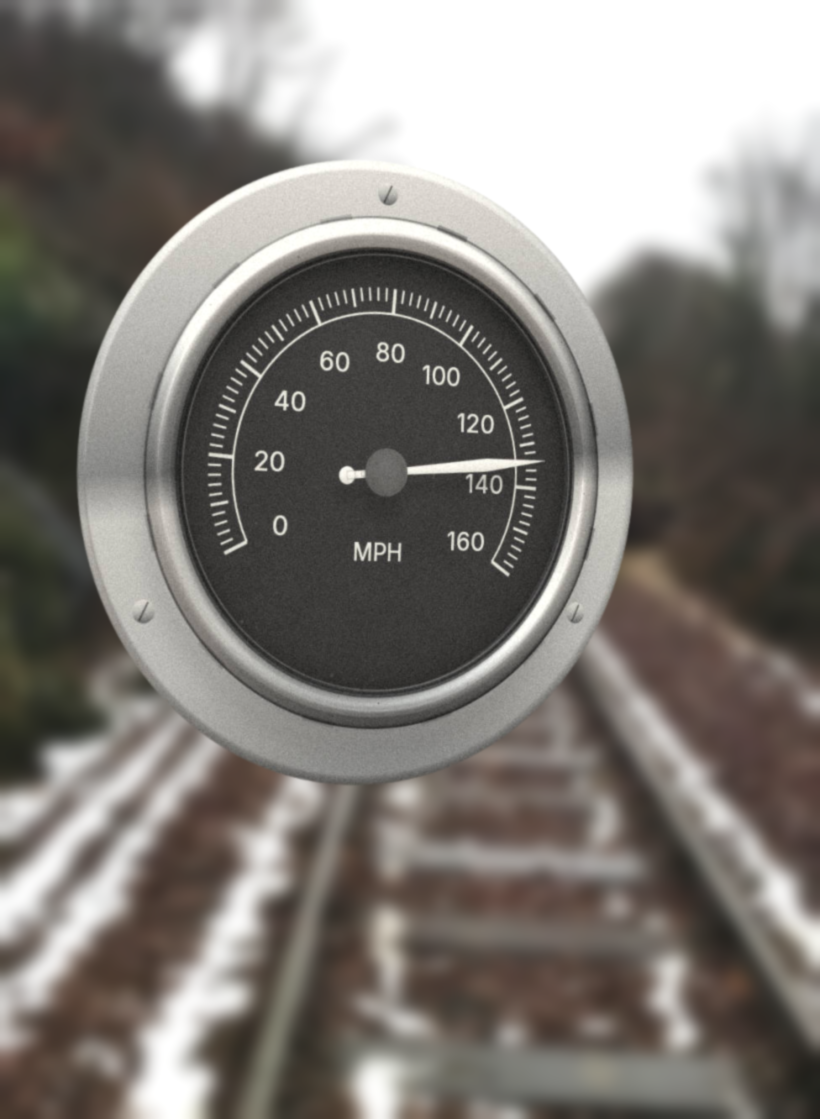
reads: value=134 unit=mph
